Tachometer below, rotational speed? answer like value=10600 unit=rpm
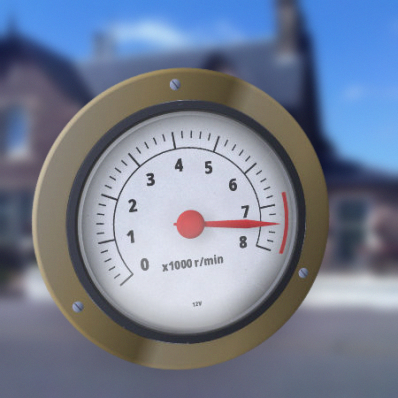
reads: value=7400 unit=rpm
